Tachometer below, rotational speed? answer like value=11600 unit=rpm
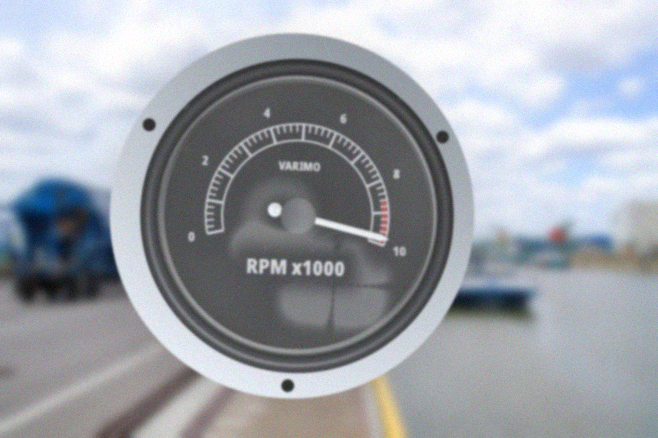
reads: value=9800 unit=rpm
